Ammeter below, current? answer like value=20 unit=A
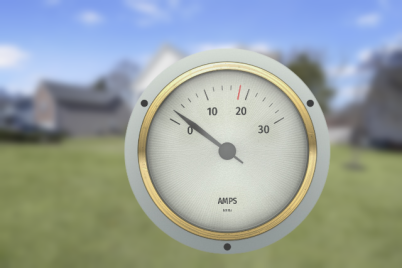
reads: value=2 unit=A
